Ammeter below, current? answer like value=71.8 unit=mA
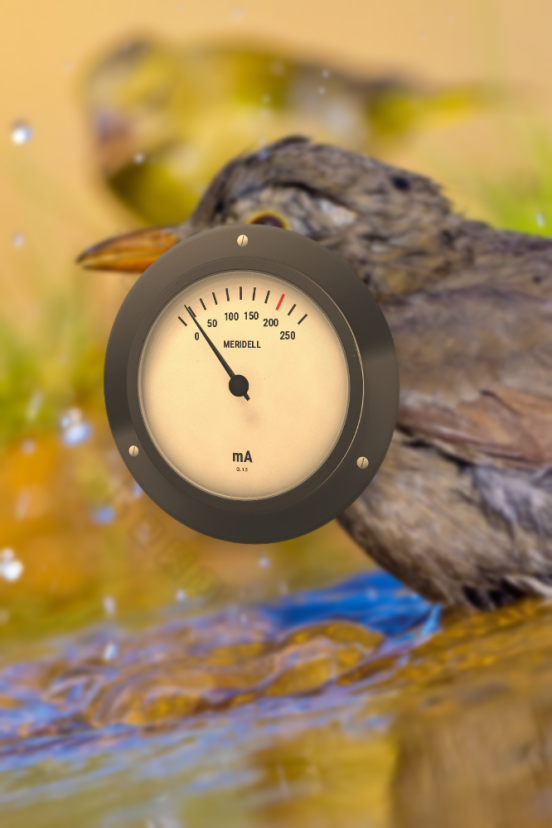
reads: value=25 unit=mA
